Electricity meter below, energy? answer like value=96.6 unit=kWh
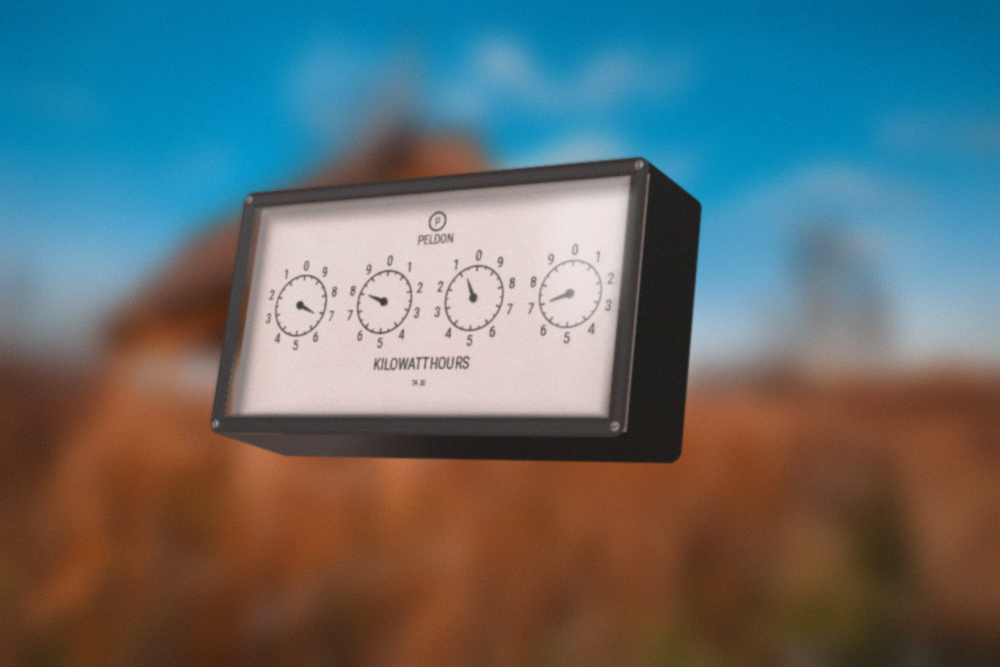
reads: value=6807 unit=kWh
